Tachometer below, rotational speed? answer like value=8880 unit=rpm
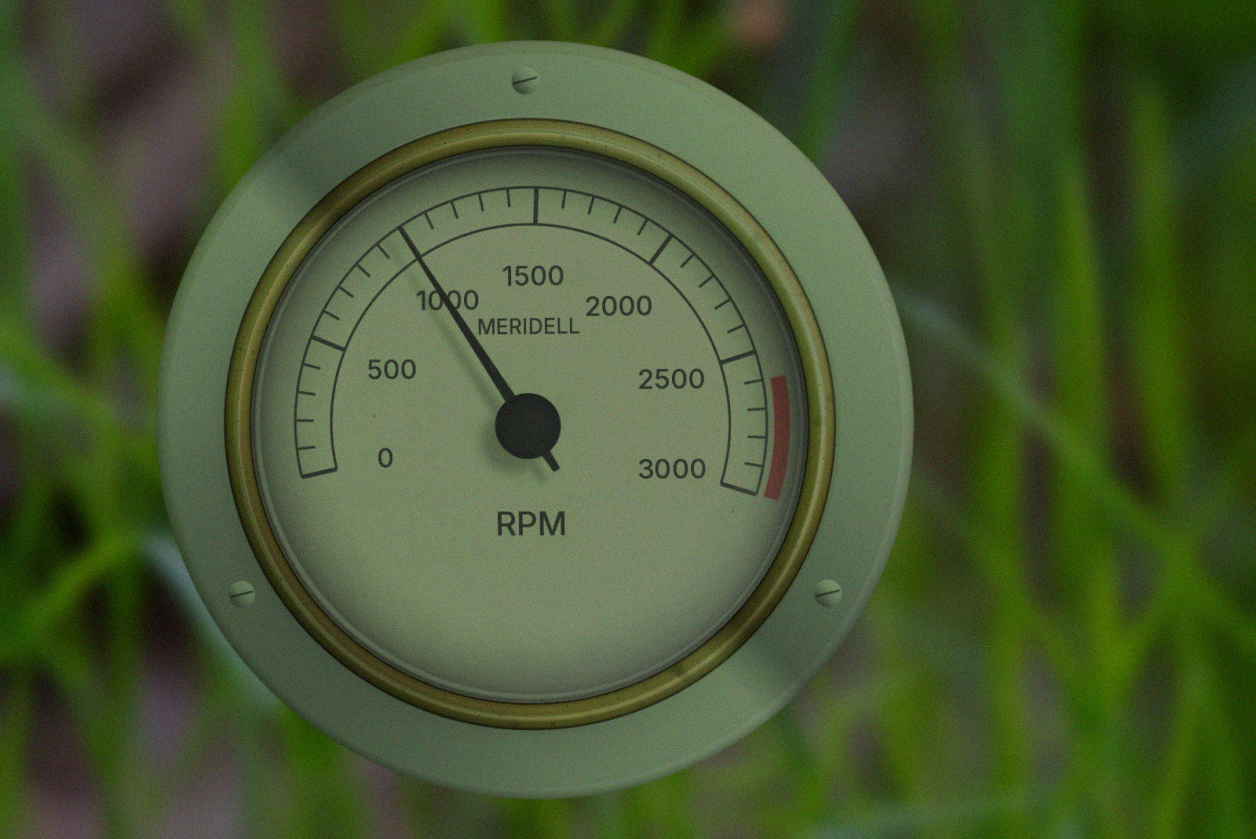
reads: value=1000 unit=rpm
